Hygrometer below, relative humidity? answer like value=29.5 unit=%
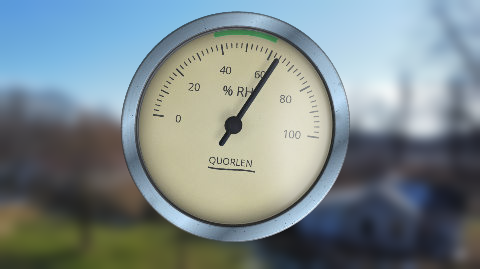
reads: value=64 unit=%
